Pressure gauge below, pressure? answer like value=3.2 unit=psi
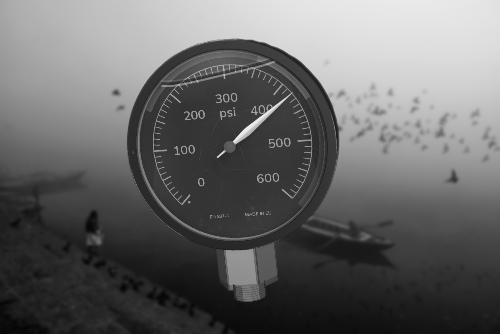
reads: value=420 unit=psi
